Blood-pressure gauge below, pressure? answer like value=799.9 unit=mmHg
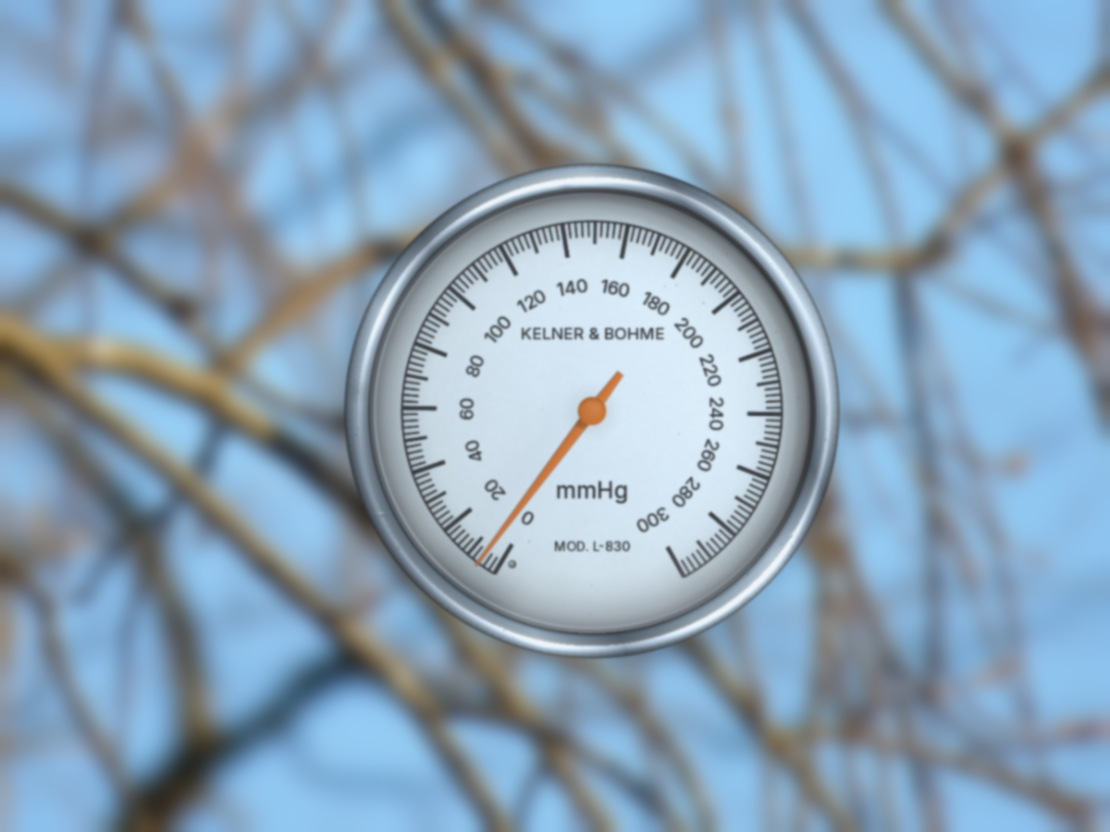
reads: value=6 unit=mmHg
